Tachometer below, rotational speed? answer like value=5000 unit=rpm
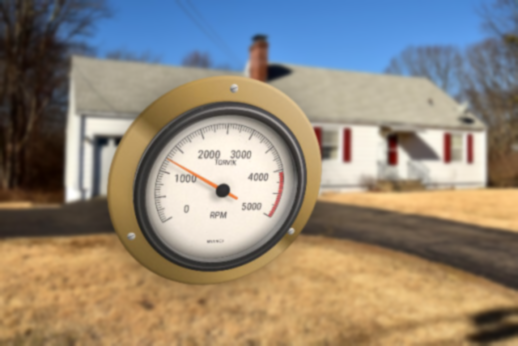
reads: value=1250 unit=rpm
